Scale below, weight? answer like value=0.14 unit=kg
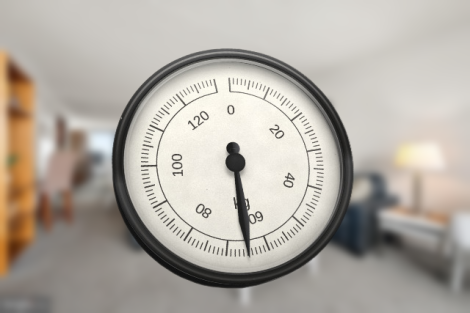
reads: value=65 unit=kg
